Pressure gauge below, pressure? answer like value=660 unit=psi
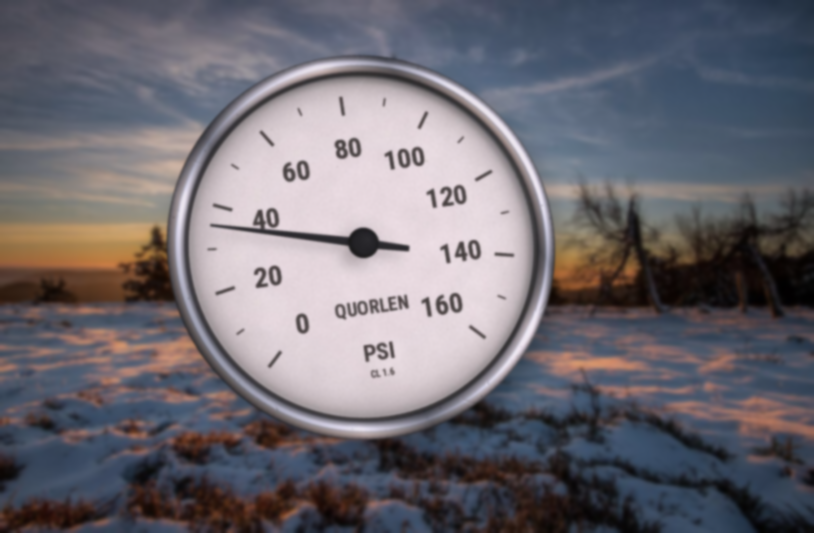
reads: value=35 unit=psi
